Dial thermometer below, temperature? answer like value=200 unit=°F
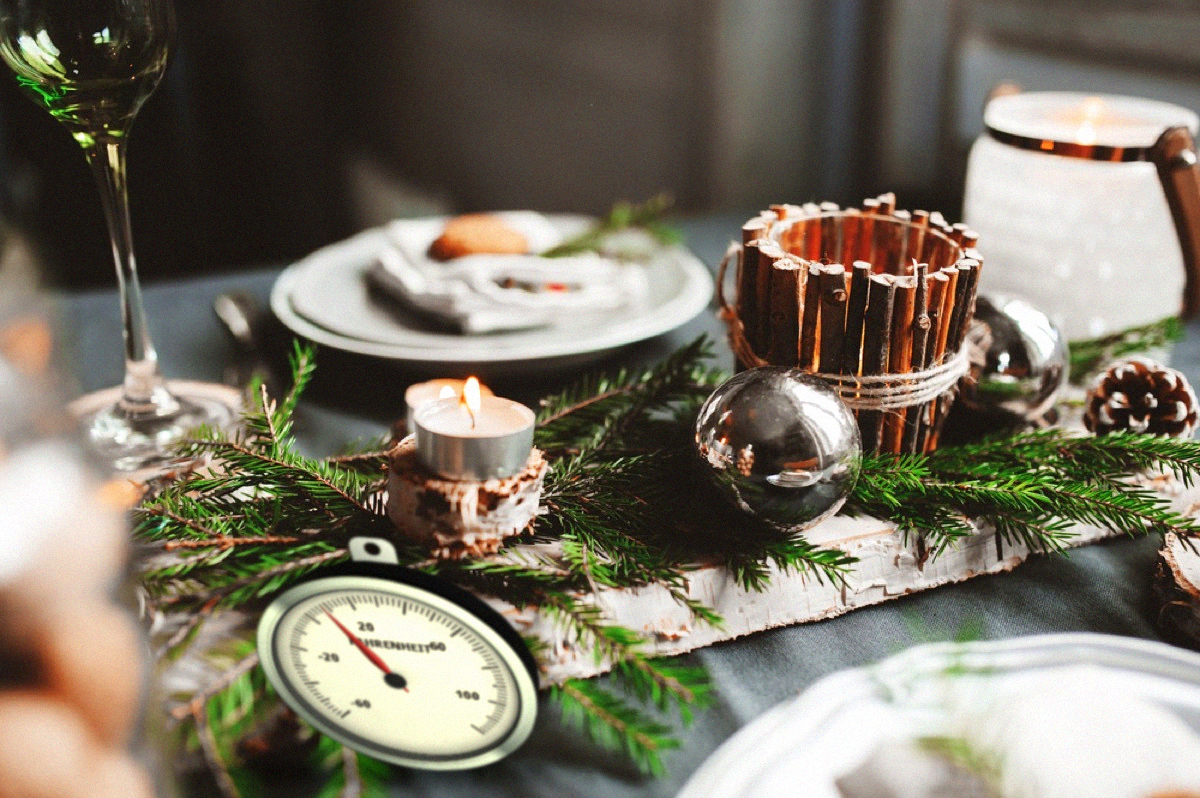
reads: value=10 unit=°F
